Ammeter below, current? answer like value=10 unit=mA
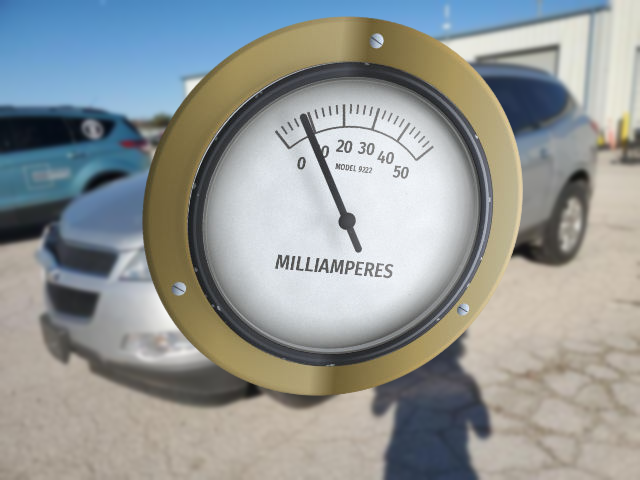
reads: value=8 unit=mA
